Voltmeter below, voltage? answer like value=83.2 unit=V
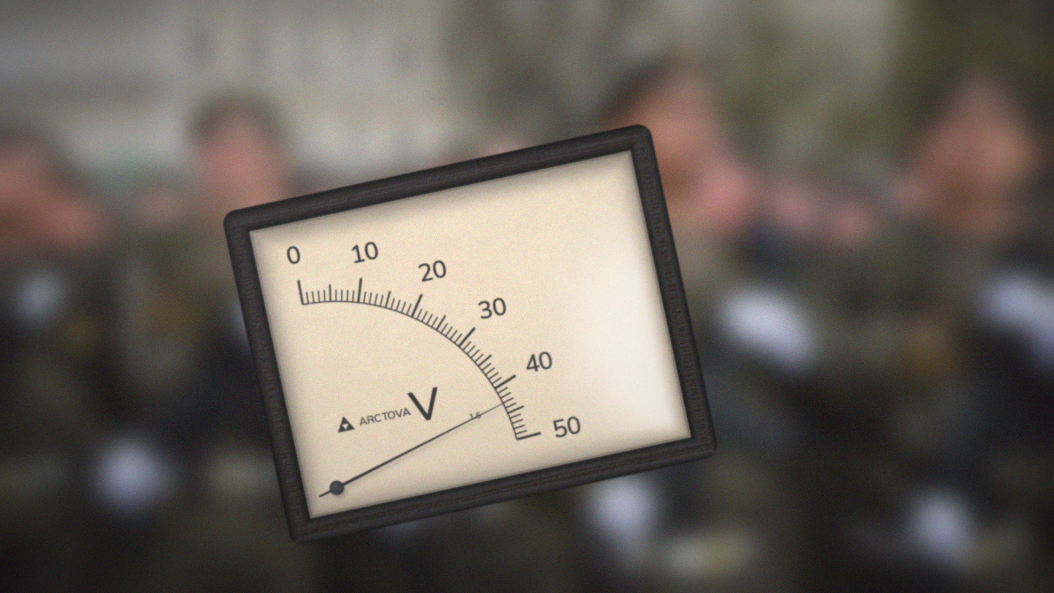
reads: value=43 unit=V
